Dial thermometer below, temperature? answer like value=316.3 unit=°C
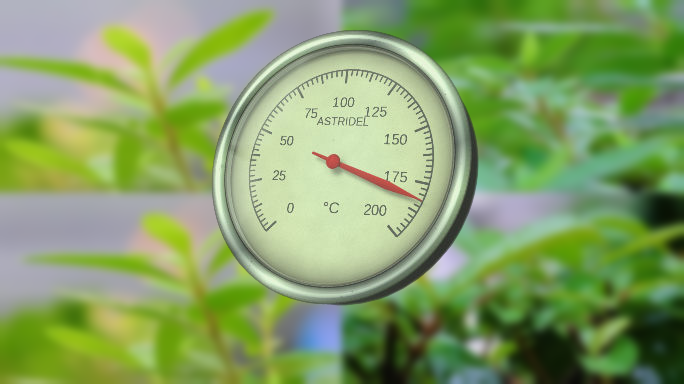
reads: value=182.5 unit=°C
